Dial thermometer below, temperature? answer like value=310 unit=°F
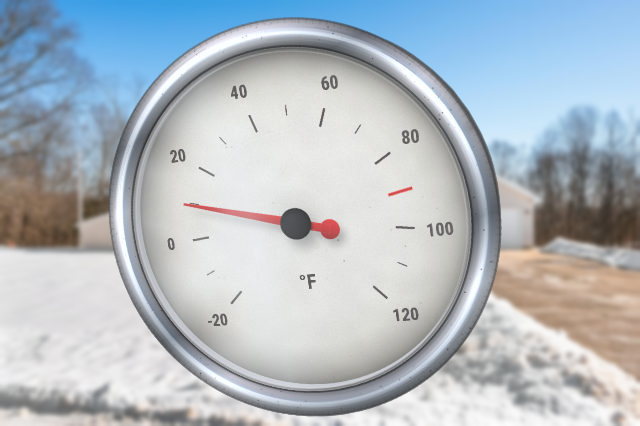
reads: value=10 unit=°F
